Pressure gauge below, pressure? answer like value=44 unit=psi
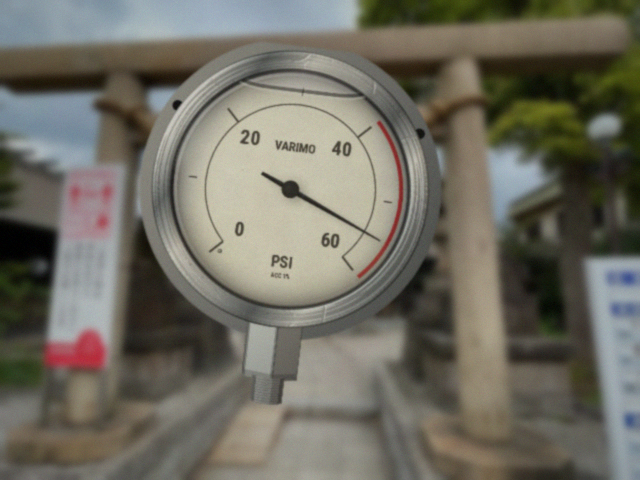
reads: value=55 unit=psi
